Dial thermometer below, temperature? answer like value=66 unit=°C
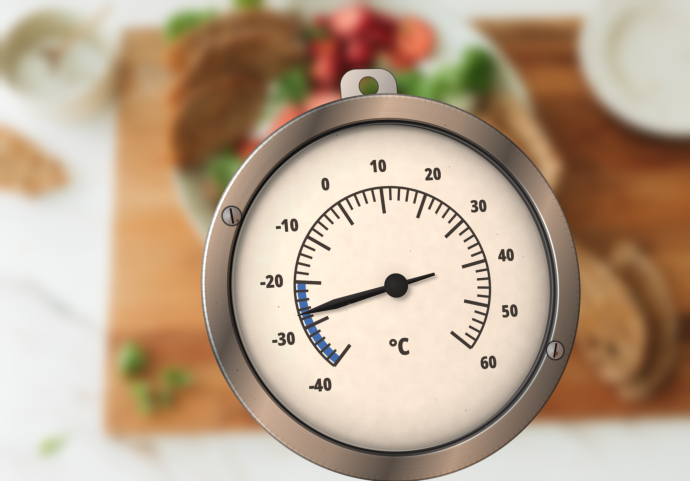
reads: value=-27 unit=°C
